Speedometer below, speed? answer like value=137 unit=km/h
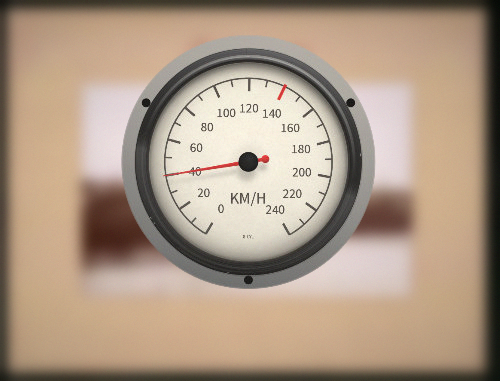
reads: value=40 unit=km/h
